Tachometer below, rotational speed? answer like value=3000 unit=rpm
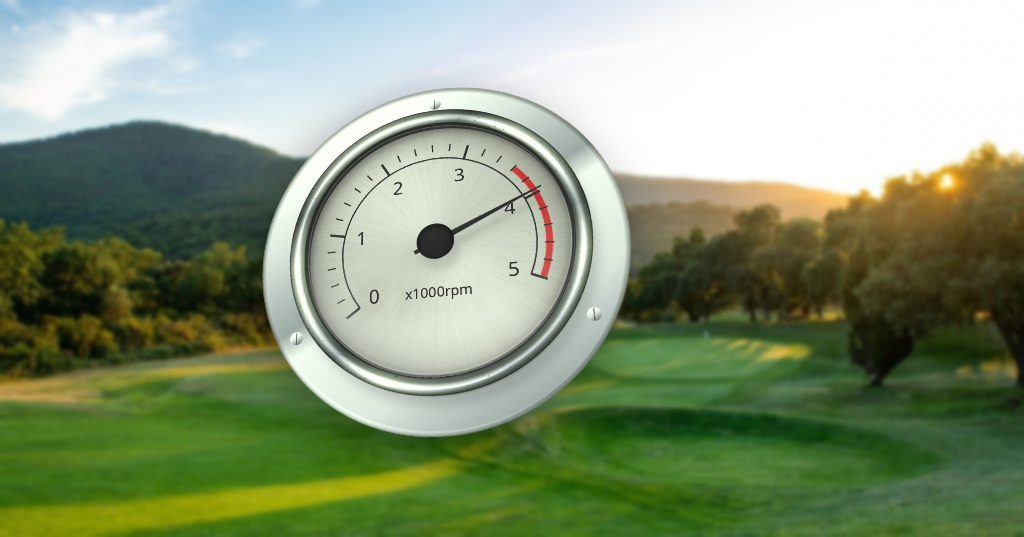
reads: value=4000 unit=rpm
